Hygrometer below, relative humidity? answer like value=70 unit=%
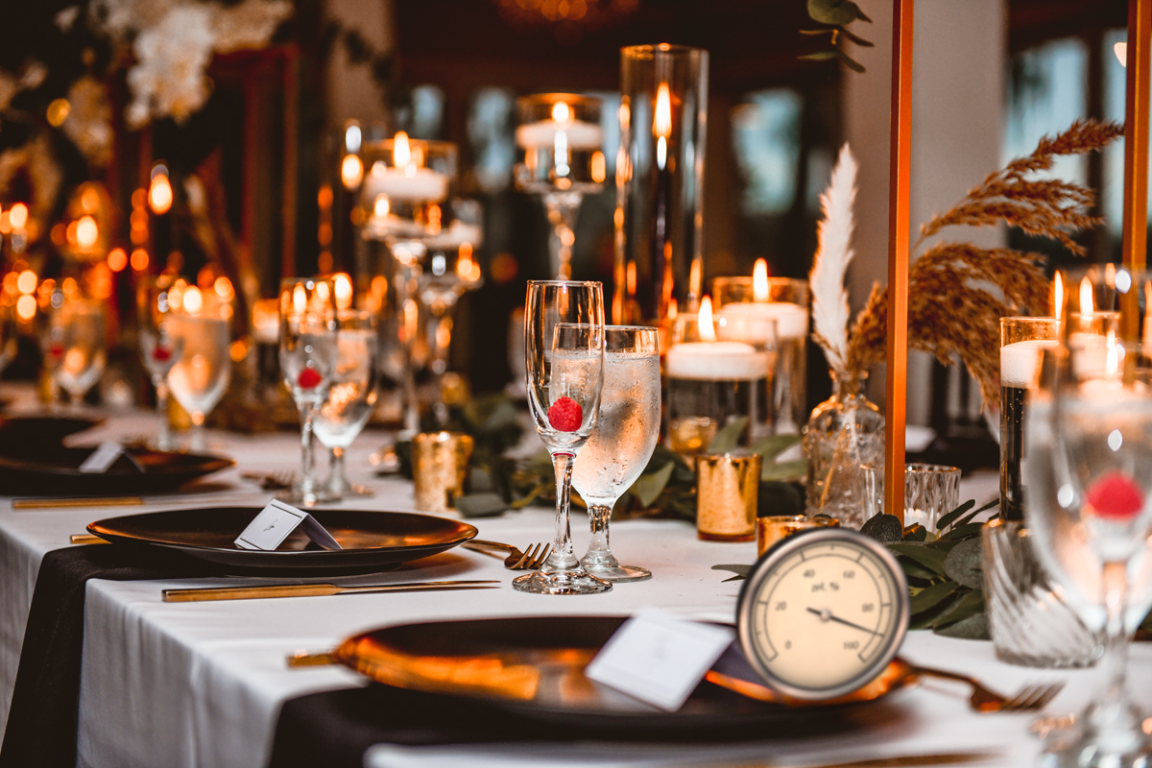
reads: value=90 unit=%
